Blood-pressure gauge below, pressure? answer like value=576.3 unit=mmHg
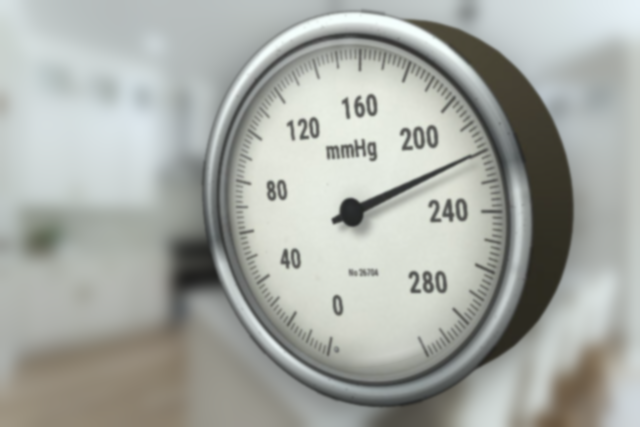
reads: value=220 unit=mmHg
